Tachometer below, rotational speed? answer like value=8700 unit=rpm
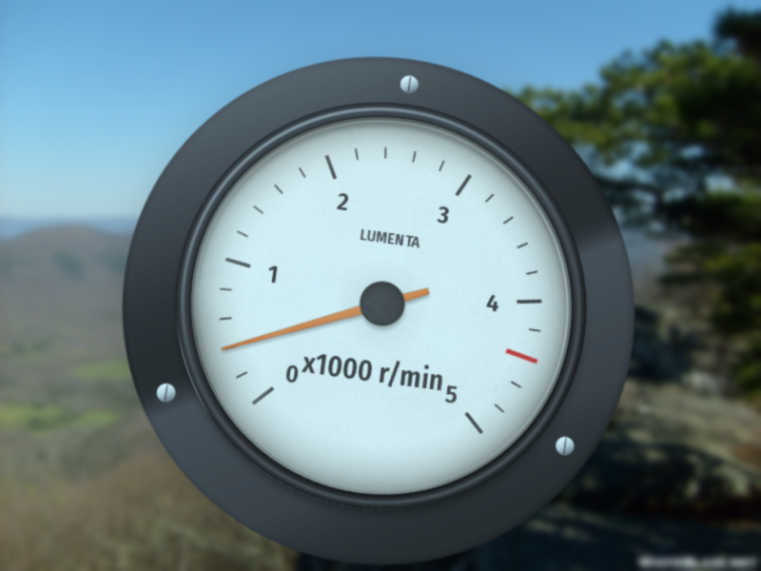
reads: value=400 unit=rpm
